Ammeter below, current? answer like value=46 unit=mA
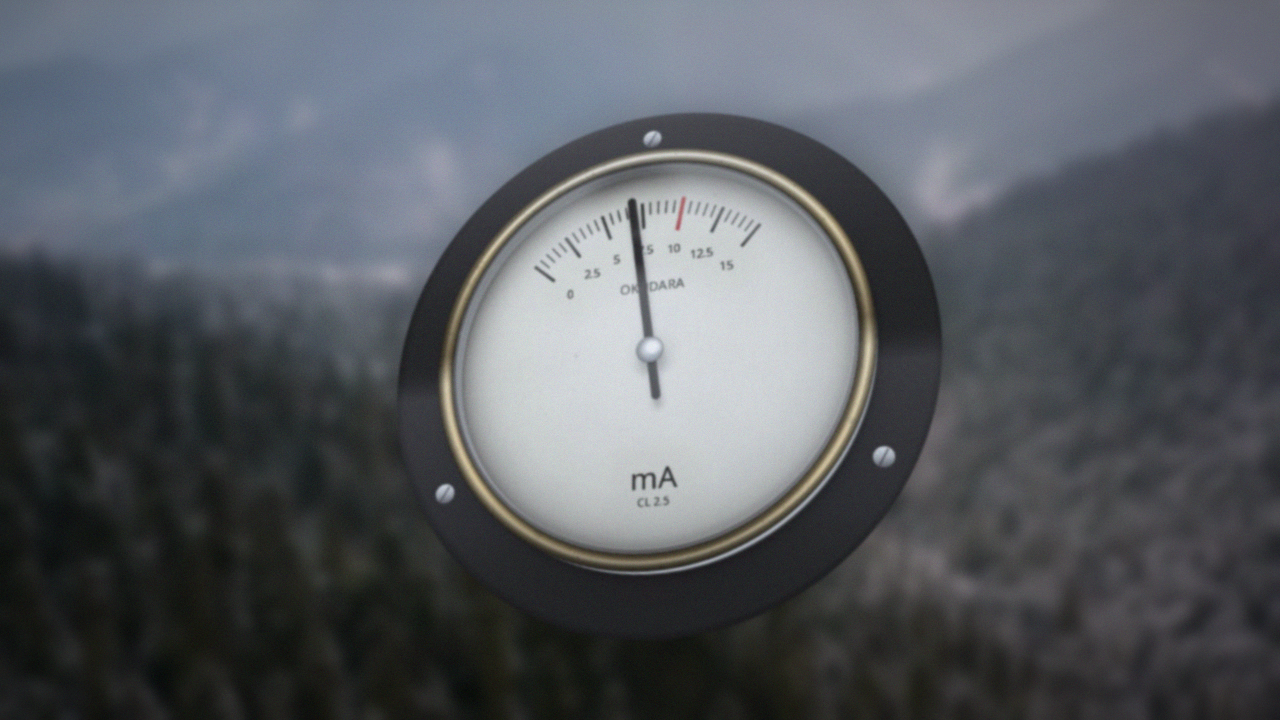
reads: value=7 unit=mA
